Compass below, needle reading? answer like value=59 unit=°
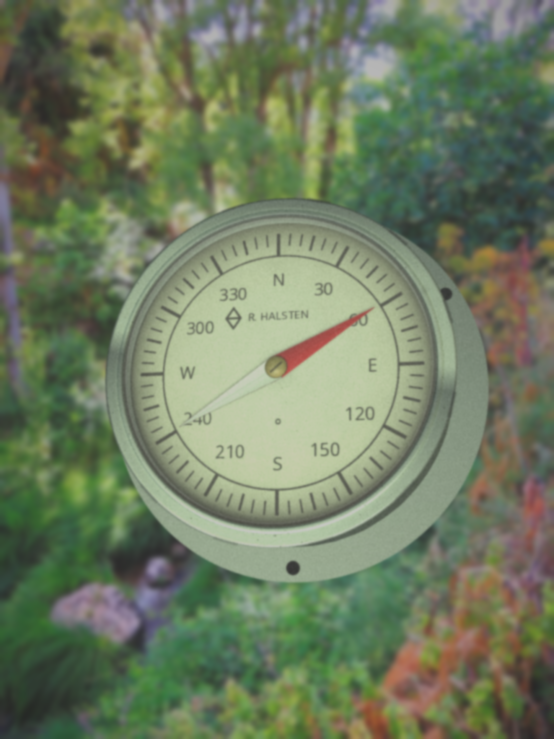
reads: value=60 unit=°
